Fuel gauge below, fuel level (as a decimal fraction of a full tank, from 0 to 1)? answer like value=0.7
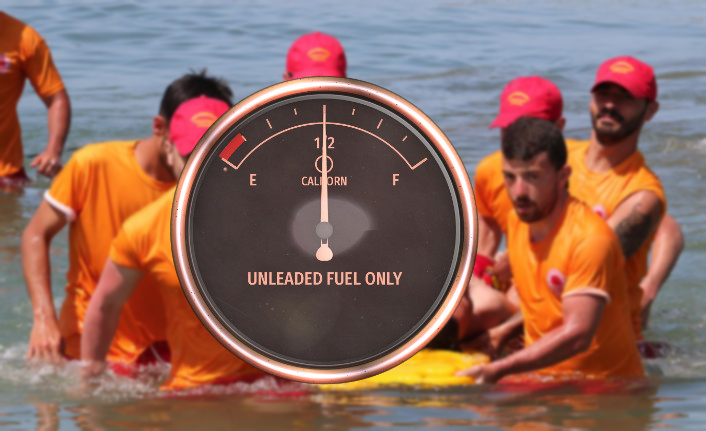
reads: value=0.5
